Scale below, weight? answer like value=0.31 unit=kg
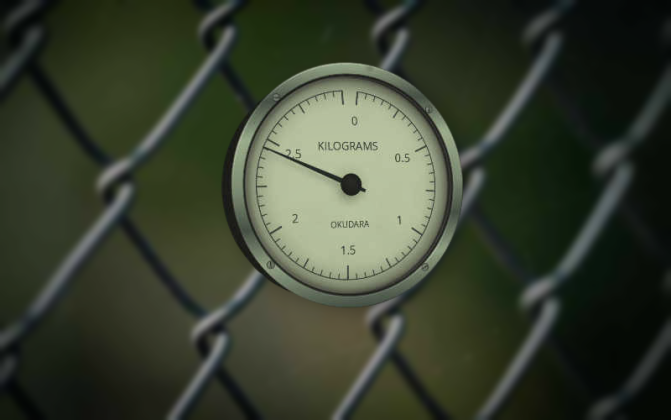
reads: value=2.45 unit=kg
